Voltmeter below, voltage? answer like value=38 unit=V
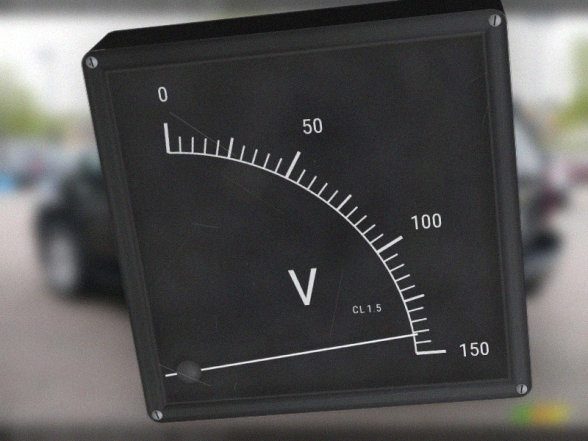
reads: value=140 unit=V
